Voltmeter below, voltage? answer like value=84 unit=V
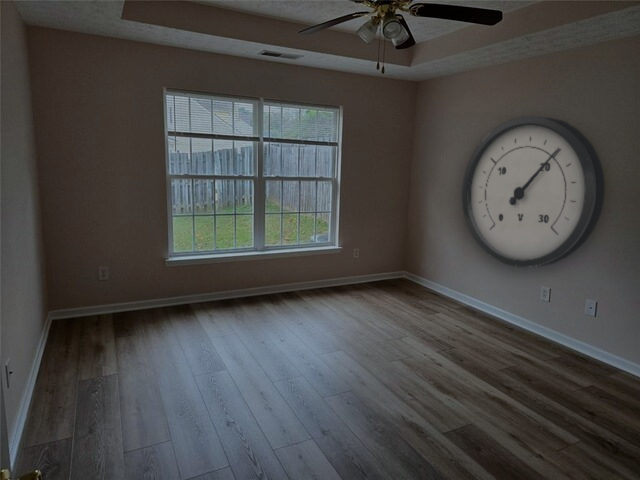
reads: value=20 unit=V
